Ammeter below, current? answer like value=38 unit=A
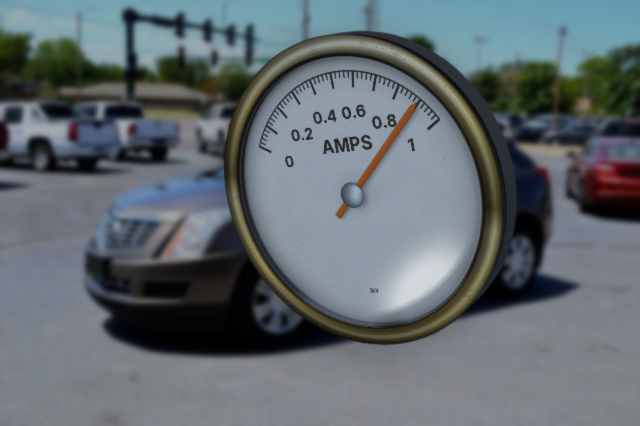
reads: value=0.9 unit=A
